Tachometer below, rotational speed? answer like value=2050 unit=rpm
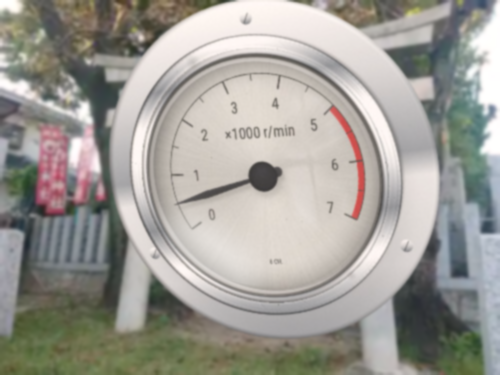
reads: value=500 unit=rpm
